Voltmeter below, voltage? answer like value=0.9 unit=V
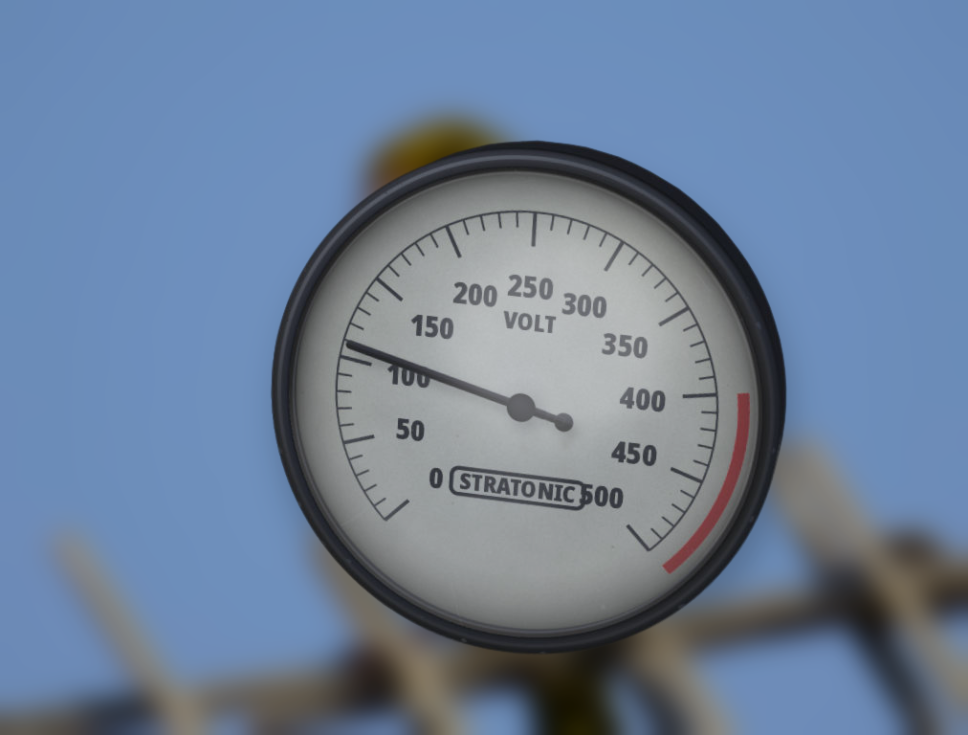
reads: value=110 unit=V
